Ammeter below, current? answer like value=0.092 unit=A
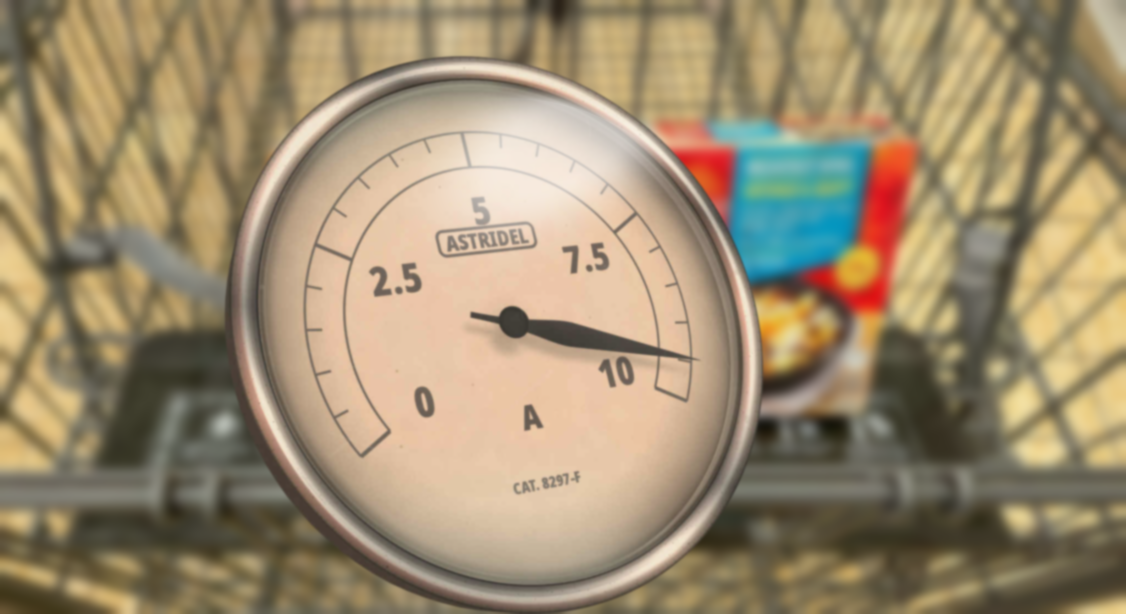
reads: value=9.5 unit=A
